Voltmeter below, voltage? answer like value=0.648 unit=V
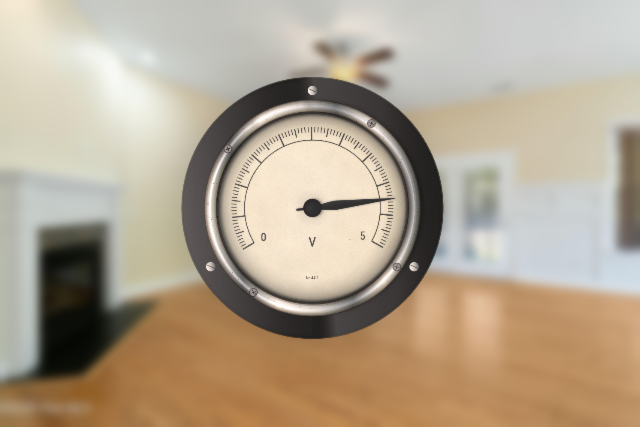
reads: value=4.25 unit=V
